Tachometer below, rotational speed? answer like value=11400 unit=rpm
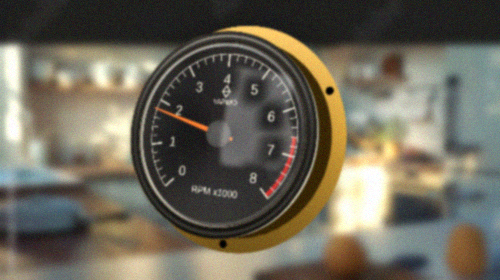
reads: value=1800 unit=rpm
